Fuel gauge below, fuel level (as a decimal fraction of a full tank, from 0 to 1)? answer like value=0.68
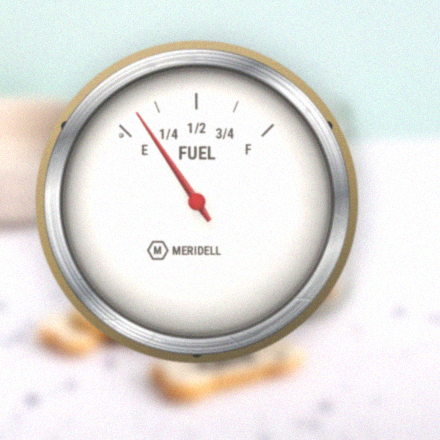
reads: value=0.125
